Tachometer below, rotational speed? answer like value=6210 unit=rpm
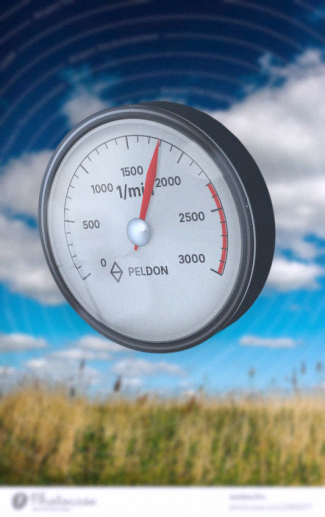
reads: value=1800 unit=rpm
